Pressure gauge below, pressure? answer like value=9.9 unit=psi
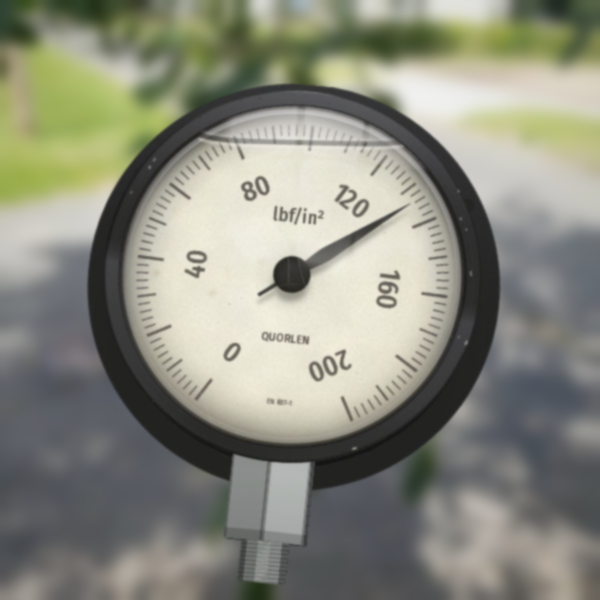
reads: value=134 unit=psi
